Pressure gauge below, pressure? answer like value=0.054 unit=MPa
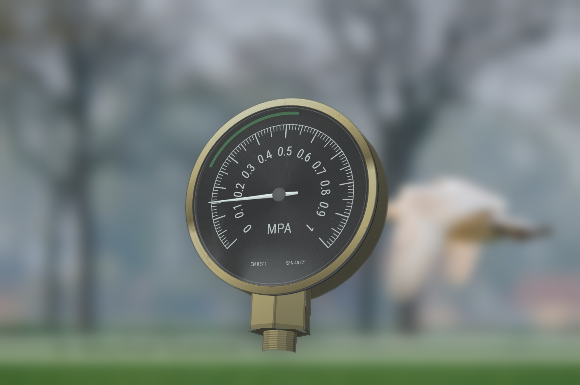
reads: value=0.15 unit=MPa
